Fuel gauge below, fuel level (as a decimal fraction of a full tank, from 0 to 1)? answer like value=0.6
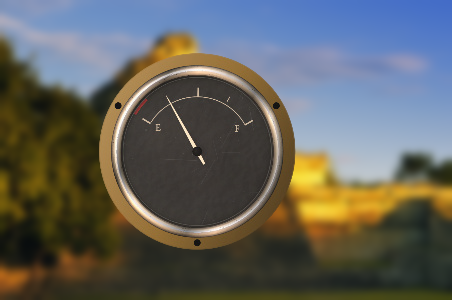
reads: value=0.25
